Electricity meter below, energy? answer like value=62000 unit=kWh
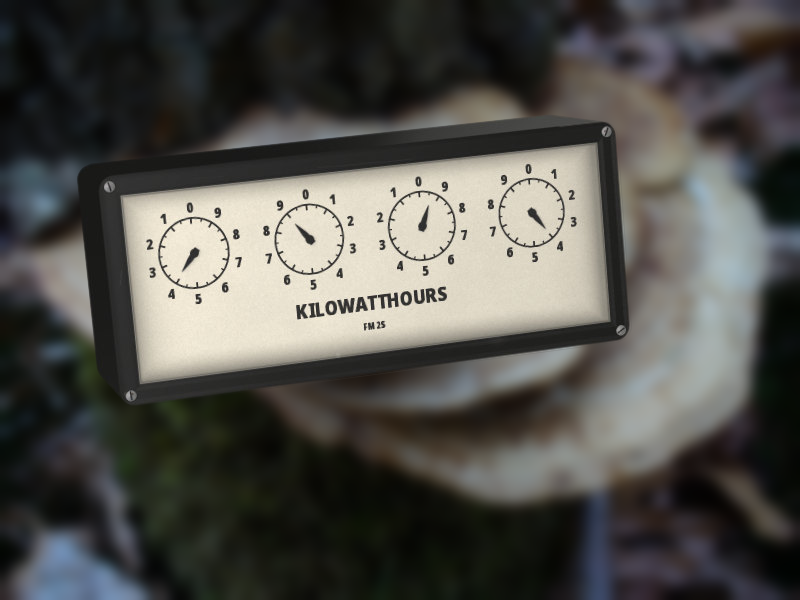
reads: value=3894 unit=kWh
